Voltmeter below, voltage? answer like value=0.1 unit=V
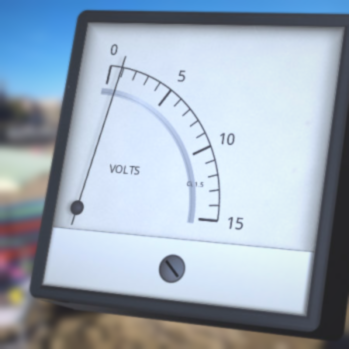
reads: value=1 unit=V
